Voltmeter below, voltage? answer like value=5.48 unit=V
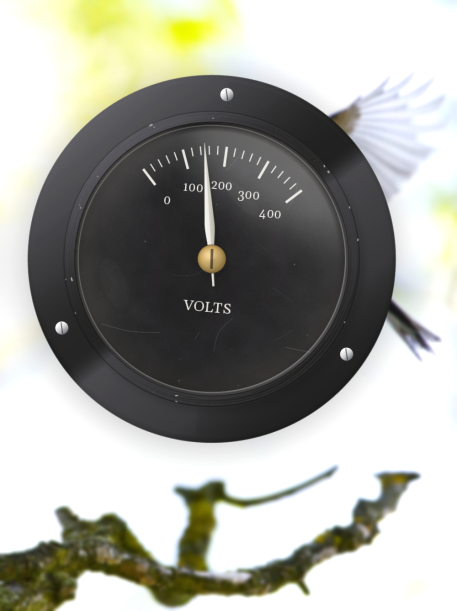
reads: value=150 unit=V
